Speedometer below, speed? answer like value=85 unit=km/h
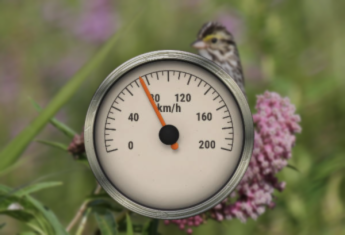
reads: value=75 unit=km/h
